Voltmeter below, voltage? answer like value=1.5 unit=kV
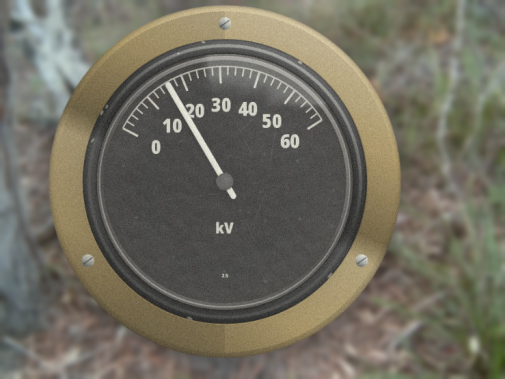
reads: value=16 unit=kV
